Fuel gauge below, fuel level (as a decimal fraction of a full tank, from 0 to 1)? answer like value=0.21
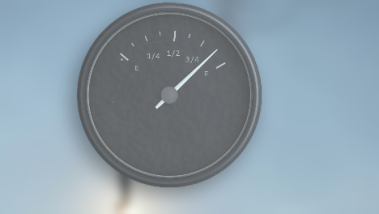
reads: value=0.875
